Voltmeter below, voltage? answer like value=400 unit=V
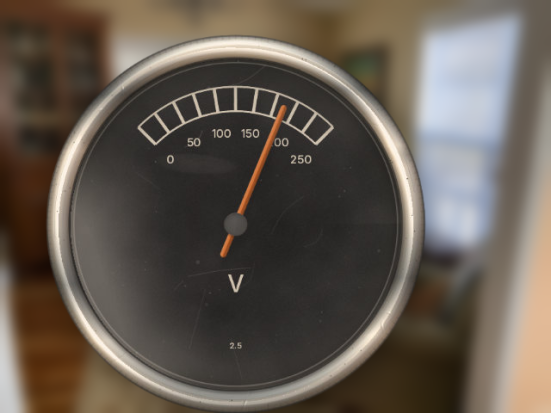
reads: value=187.5 unit=V
